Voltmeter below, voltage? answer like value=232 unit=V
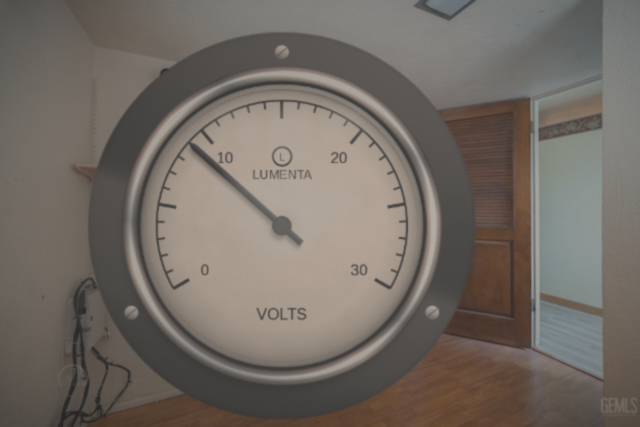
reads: value=9 unit=V
